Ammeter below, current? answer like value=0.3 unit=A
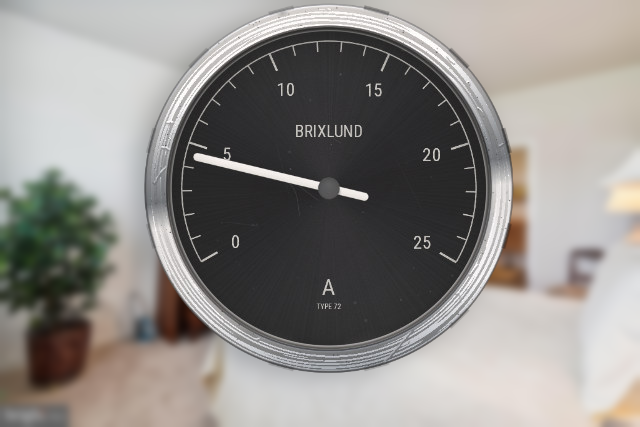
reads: value=4.5 unit=A
